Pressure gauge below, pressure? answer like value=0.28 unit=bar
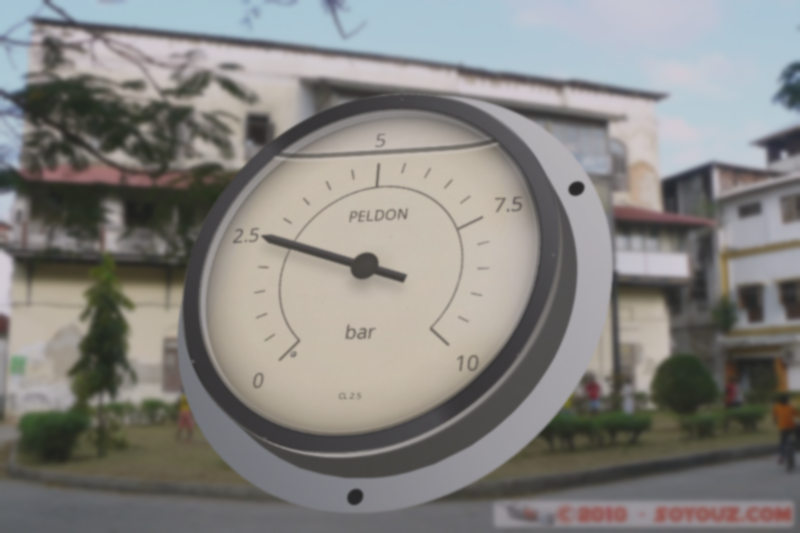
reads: value=2.5 unit=bar
